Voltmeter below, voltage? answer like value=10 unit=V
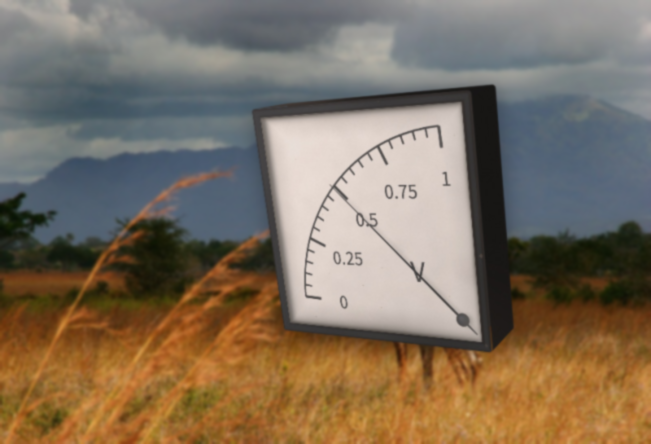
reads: value=0.5 unit=V
